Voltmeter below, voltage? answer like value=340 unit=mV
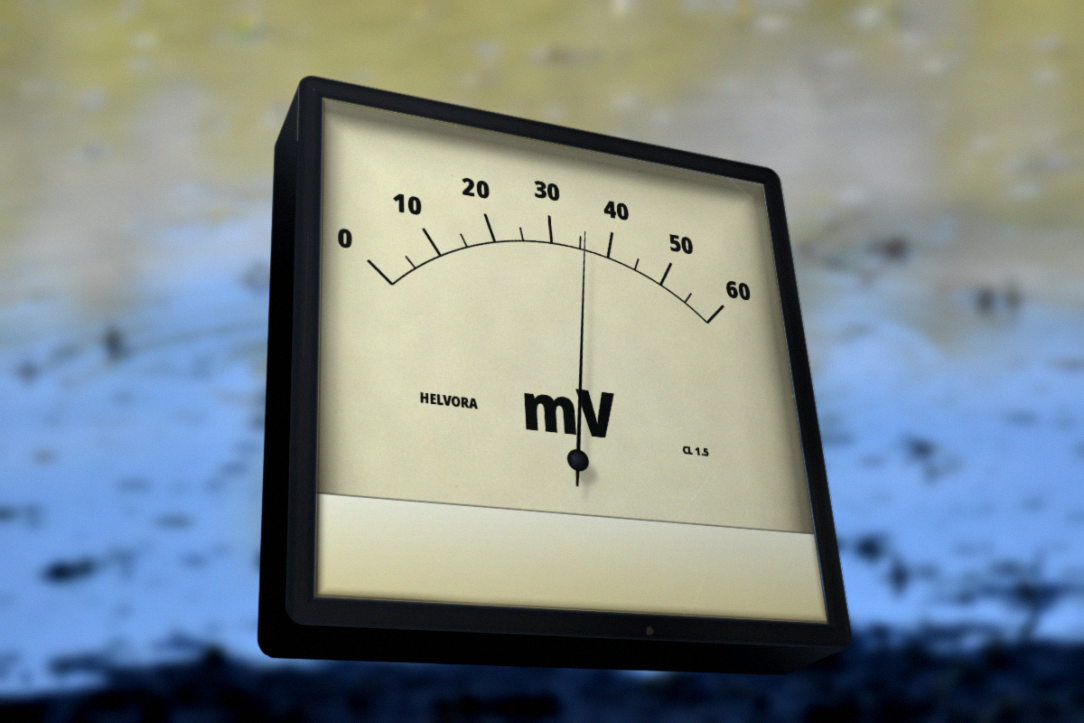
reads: value=35 unit=mV
